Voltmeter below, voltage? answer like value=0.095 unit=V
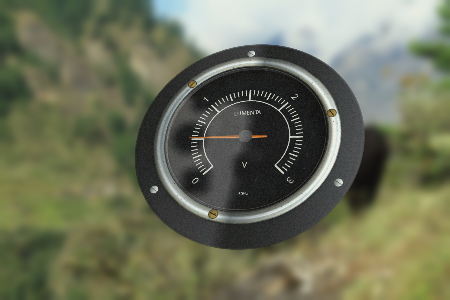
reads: value=0.5 unit=V
